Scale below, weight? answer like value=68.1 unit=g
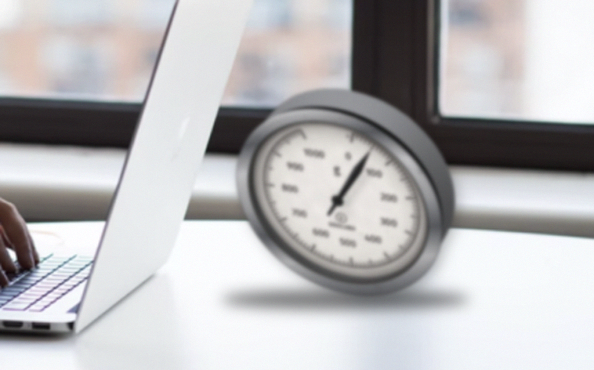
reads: value=50 unit=g
